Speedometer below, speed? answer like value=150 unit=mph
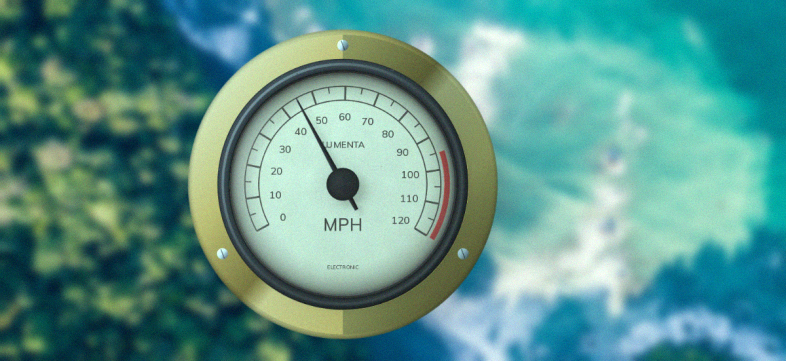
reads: value=45 unit=mph
